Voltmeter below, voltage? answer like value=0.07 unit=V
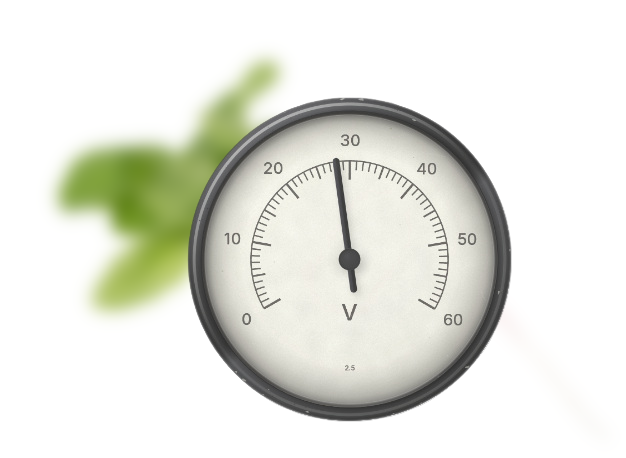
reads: value=28 unit=V
